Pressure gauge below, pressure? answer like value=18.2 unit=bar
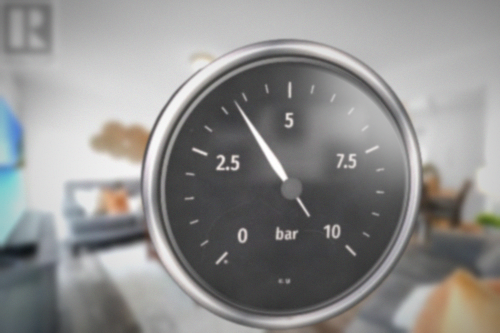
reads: value=3.75 unit=bar
